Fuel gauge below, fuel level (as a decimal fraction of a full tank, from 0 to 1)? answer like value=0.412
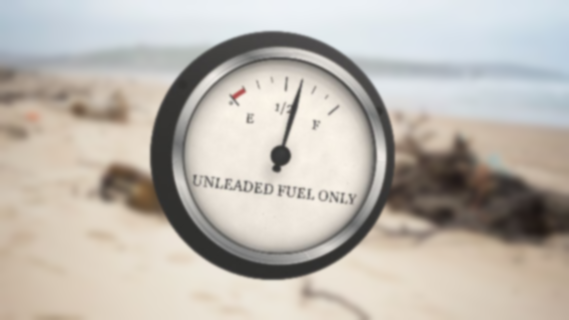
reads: value=0.625
